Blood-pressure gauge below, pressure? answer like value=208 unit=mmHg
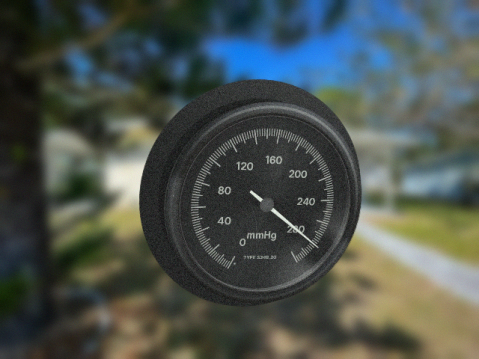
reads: value=280 unit=mmHg
